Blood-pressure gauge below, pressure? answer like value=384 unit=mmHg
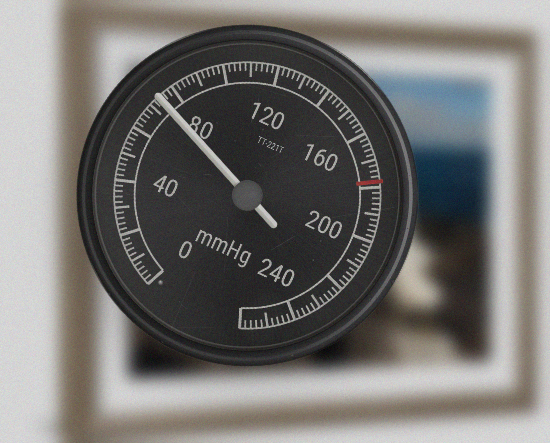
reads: value=74 unit=mmHg
